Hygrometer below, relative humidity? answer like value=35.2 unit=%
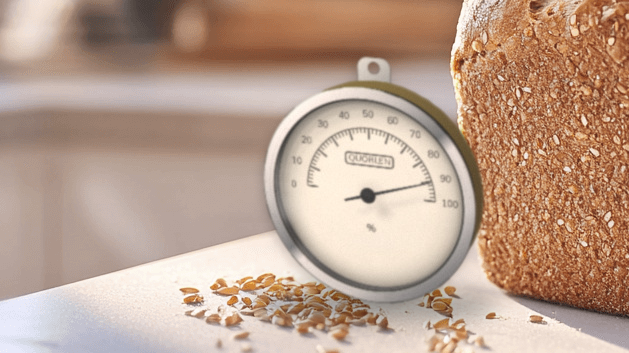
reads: value=90 unit=%
